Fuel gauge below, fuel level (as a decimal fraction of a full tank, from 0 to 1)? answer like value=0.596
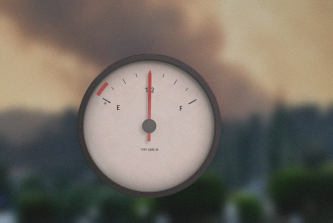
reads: value=0.5
